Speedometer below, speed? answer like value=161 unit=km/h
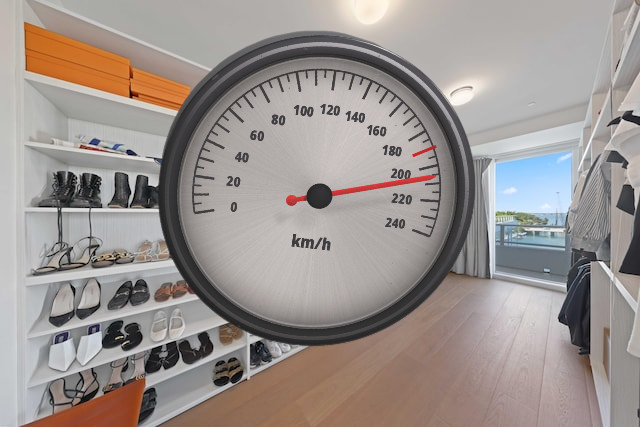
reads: value=205 unit=km/h
